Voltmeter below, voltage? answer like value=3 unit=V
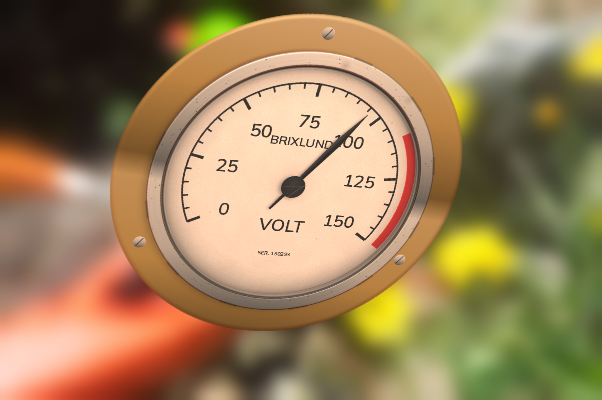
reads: value=95 unit=V
